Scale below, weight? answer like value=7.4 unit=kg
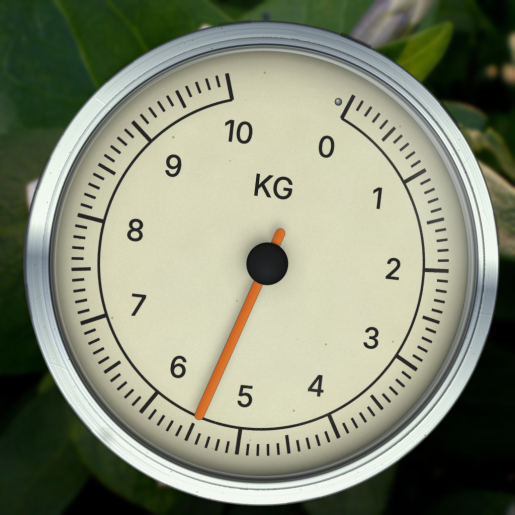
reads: value=5.5 unit=kg
